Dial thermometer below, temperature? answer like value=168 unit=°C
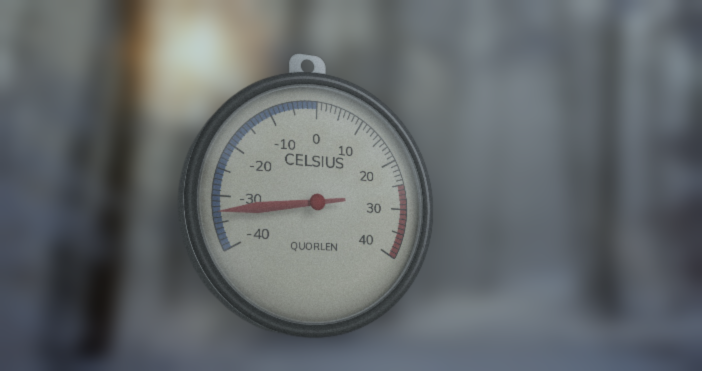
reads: value=-33 unit=°C
